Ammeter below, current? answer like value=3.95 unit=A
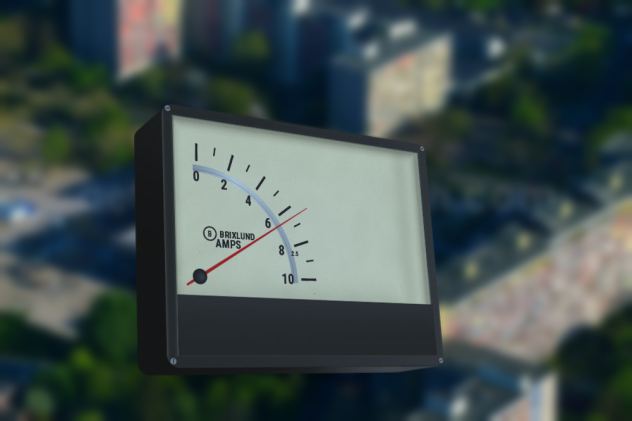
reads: value=6.5 unit=A
